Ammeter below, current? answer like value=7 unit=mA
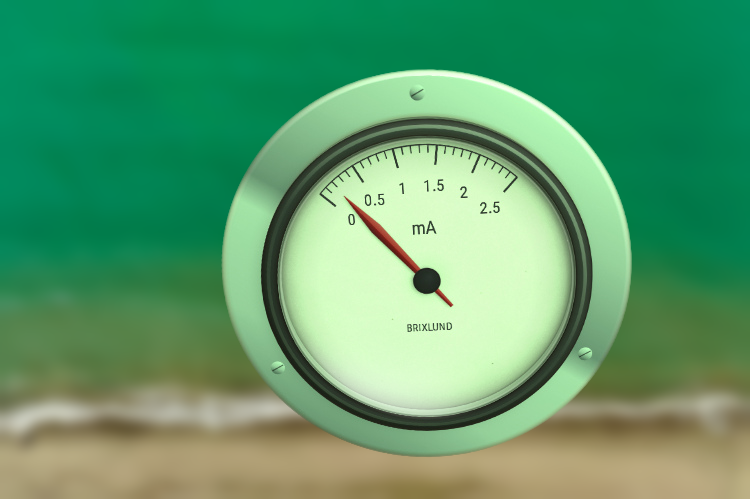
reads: value=0.2 unit=mA
